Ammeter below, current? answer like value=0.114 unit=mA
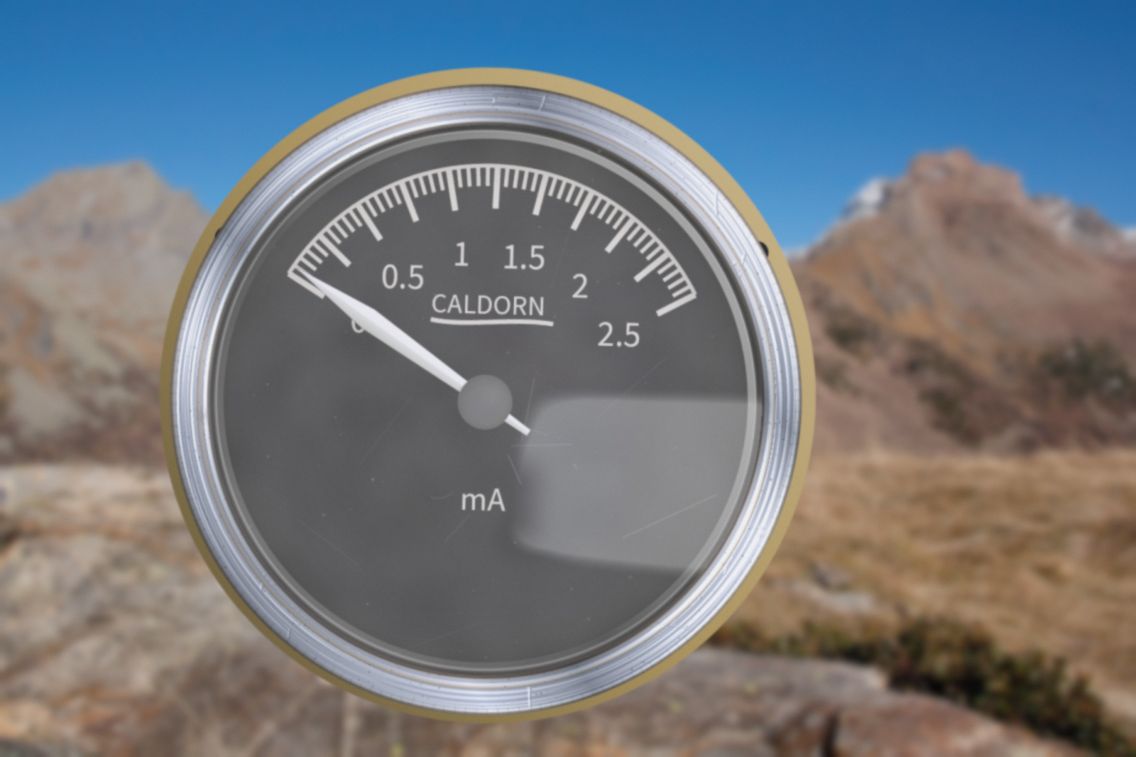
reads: value=0.05 unit=mA
